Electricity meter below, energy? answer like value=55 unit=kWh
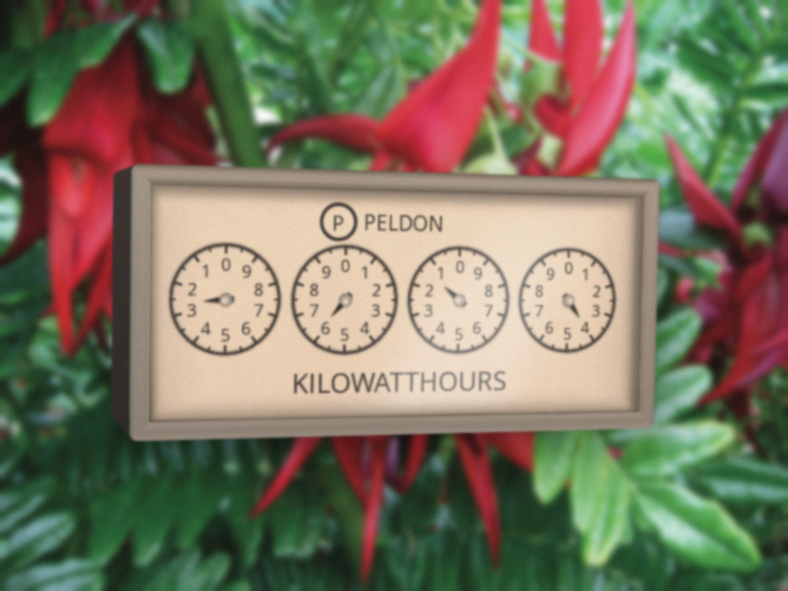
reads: value=2614 unit=kWh
